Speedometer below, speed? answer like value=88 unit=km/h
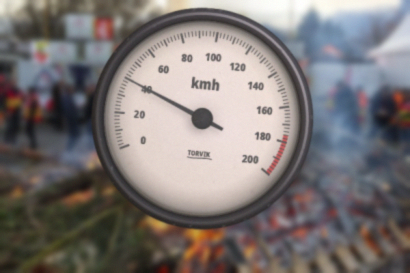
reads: value=40 unit=km/h
